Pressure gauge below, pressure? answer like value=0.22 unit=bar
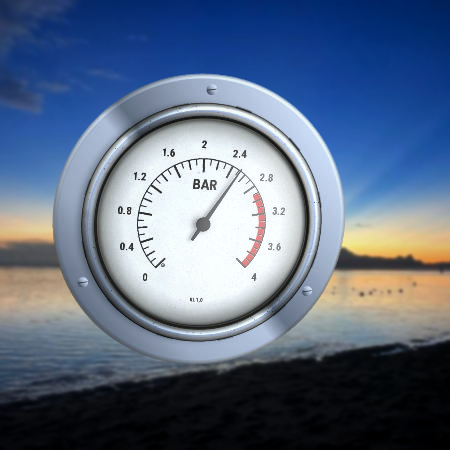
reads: value=2.5 unit=bar
